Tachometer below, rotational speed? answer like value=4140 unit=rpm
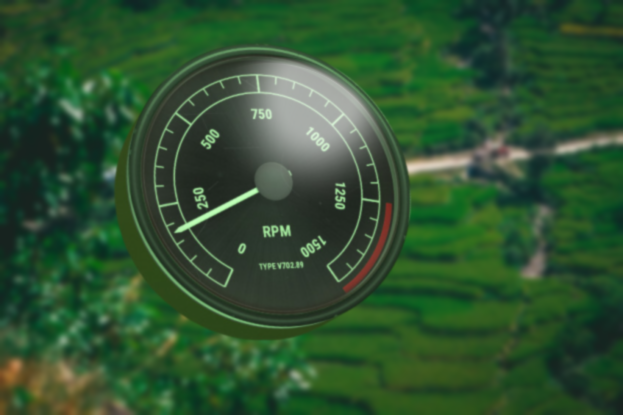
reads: value=175 unit=rpm
